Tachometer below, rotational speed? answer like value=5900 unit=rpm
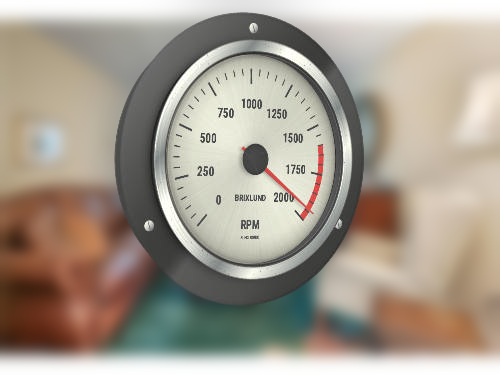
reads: value=1950 unit=rpm
